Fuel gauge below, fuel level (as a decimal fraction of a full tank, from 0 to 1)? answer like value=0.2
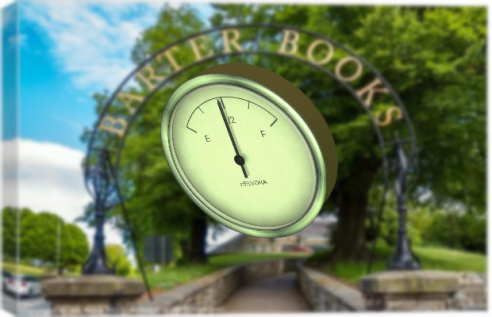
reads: value=0.5
